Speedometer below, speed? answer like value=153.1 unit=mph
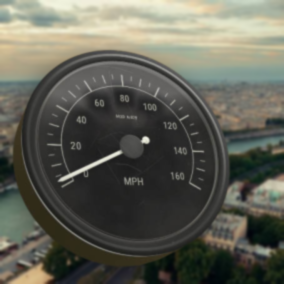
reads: value=2.5 unit=mph
